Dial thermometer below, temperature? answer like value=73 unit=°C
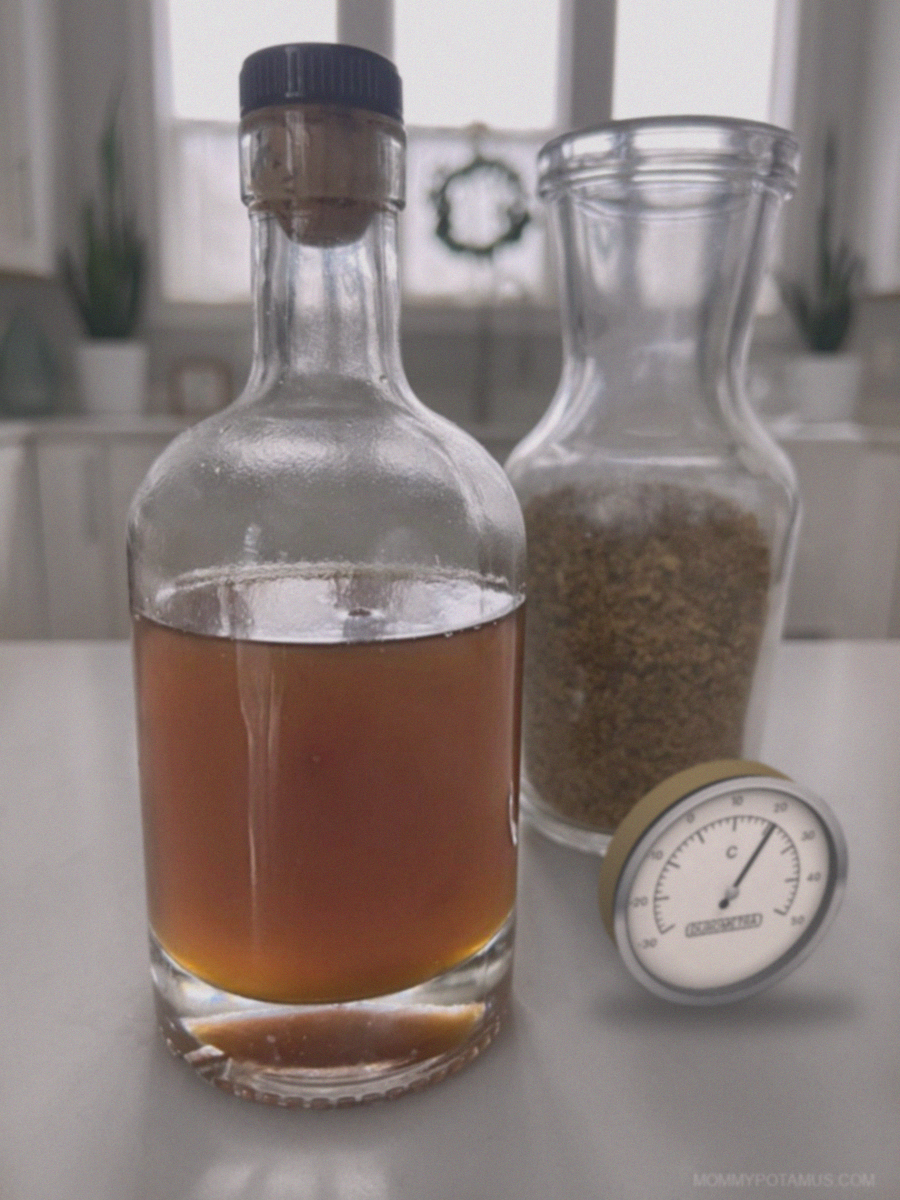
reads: value=20 unit=°C
